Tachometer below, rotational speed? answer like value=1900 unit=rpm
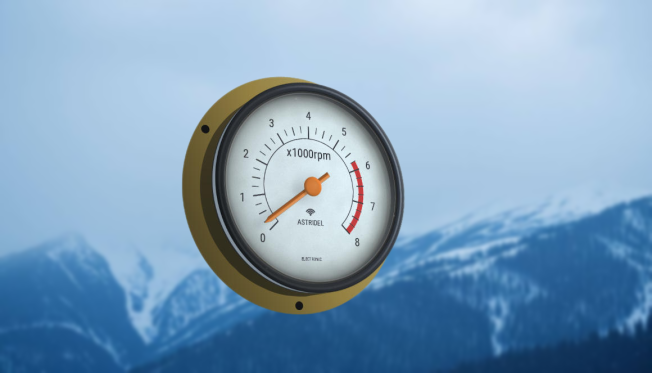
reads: value=250 unit=rpm
